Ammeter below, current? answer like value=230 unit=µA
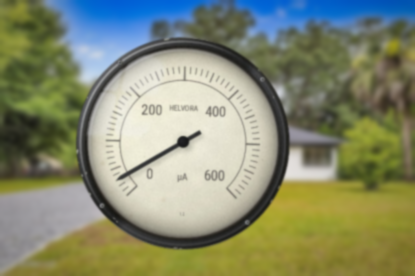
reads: value=30 unit=µA
